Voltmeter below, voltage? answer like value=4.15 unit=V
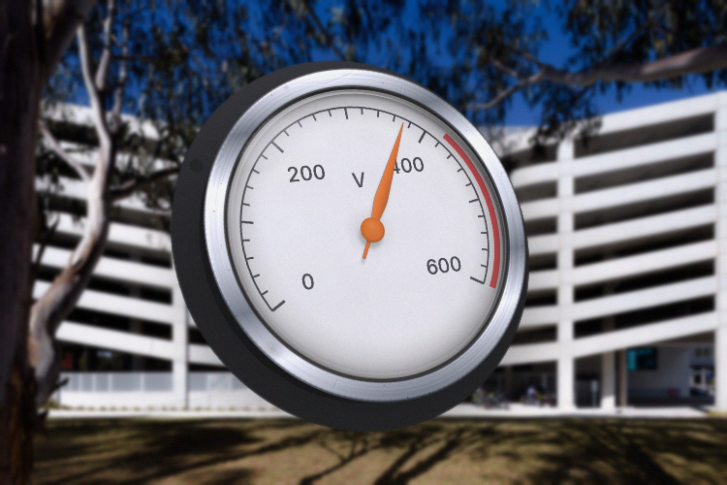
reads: value=370 unit=V
